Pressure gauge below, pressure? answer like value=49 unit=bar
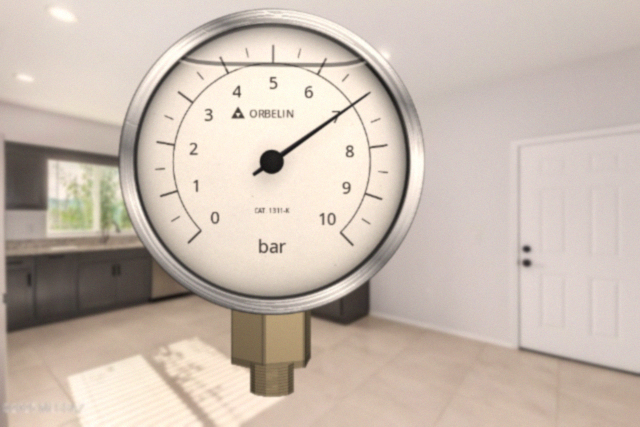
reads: value=7 unit=bar
